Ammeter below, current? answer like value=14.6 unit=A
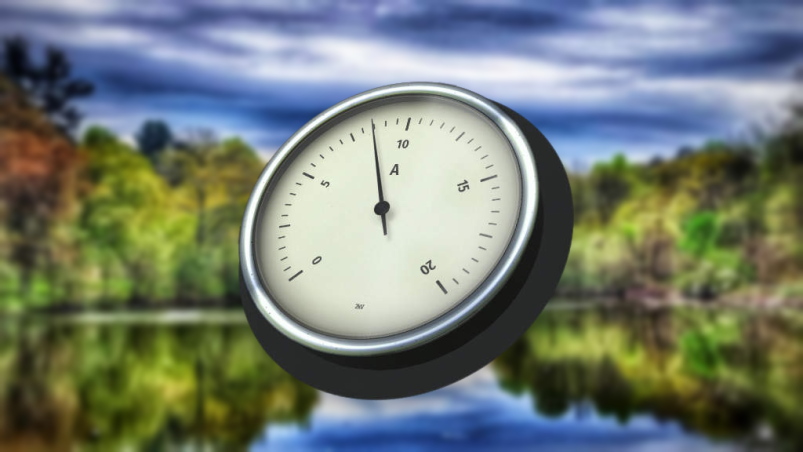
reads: value=8.5 unit=A
